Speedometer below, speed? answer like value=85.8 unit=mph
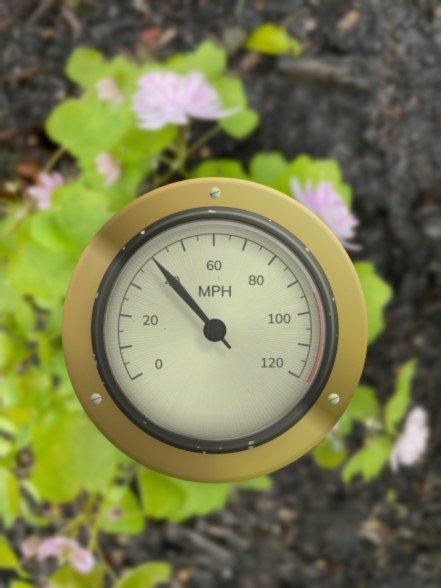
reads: value=40 unit=mph
